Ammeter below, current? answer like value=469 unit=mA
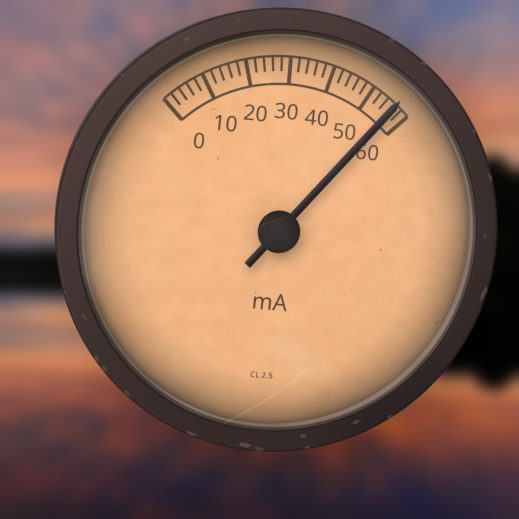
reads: value=56 unit=mA
